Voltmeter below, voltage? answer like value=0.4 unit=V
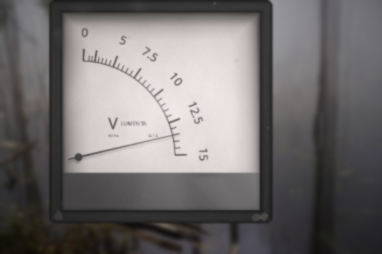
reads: value=13.5 unit=V
